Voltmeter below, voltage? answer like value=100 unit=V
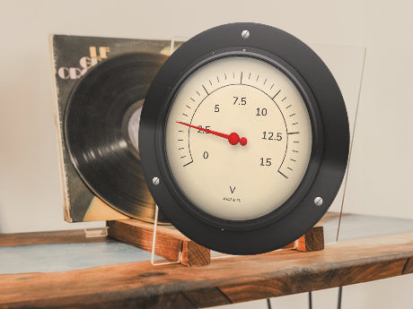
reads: value=2.5 unit=V
